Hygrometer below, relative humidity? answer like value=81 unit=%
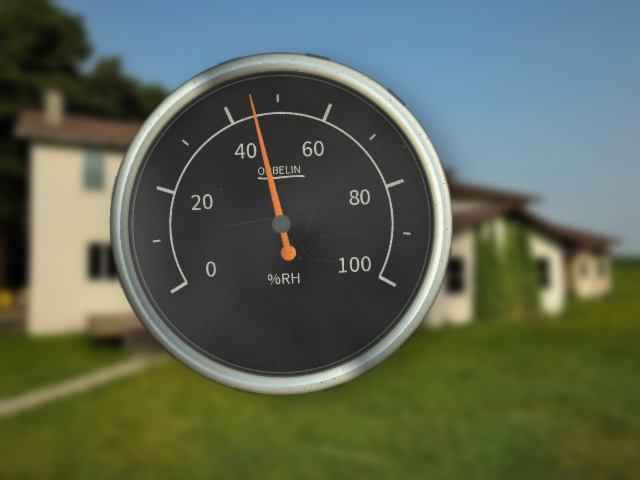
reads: value=45 unit=%
